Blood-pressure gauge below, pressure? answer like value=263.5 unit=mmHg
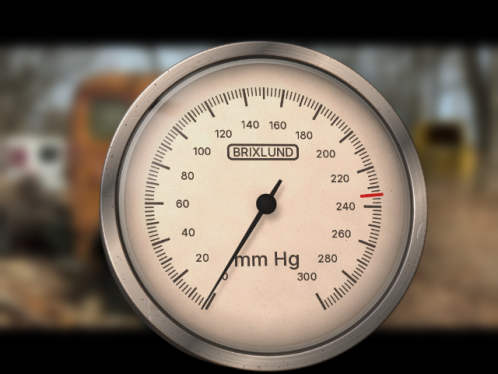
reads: value=2 unit=mmHg
